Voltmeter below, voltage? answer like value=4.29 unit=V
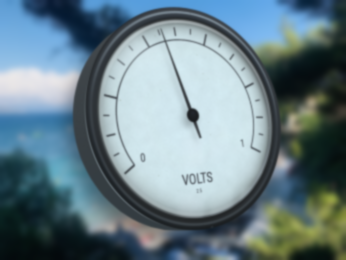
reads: value=0.45 unit=V
